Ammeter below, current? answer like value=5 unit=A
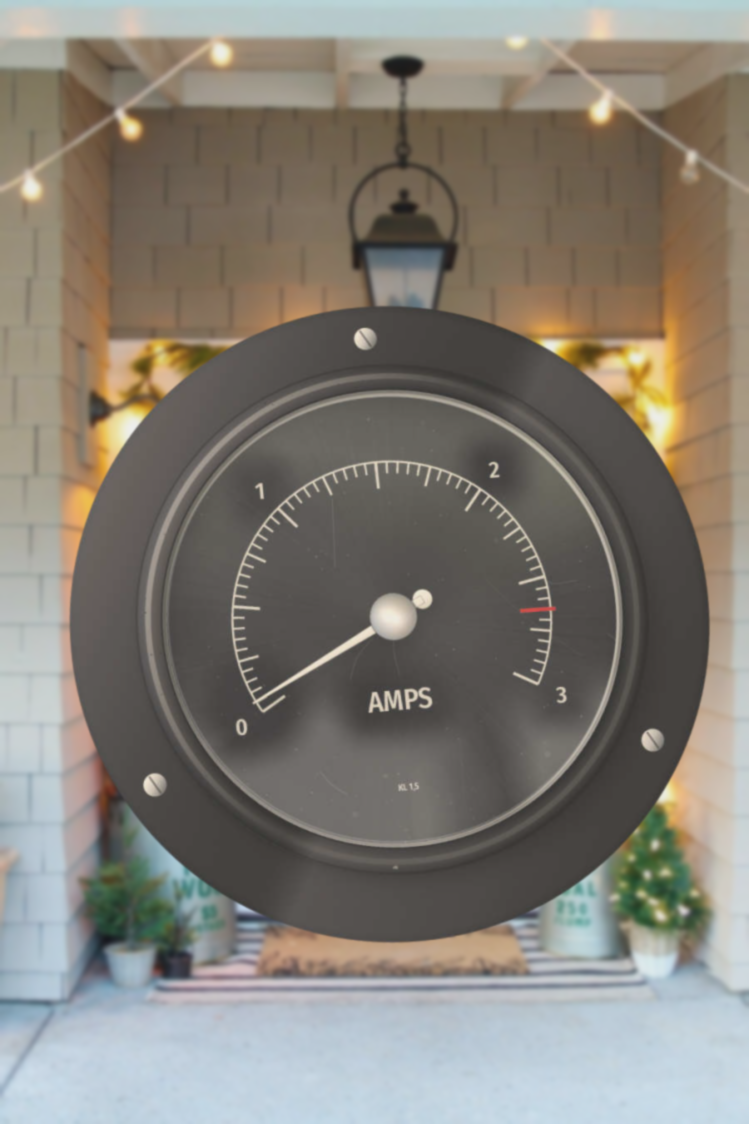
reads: value=0.05 unit=A
